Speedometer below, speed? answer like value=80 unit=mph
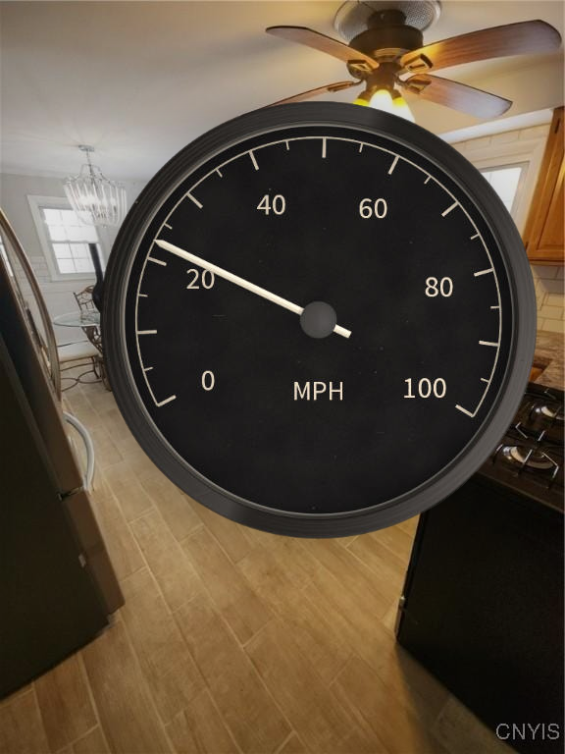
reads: value=22.5 unit=mph
